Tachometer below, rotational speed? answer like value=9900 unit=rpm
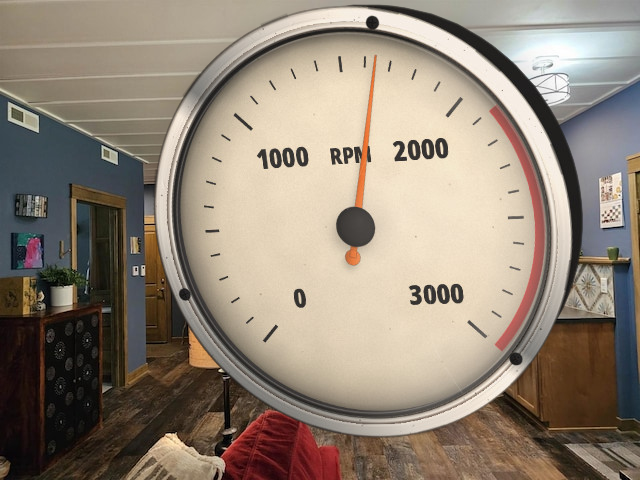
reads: value=1650 unit=rpm
